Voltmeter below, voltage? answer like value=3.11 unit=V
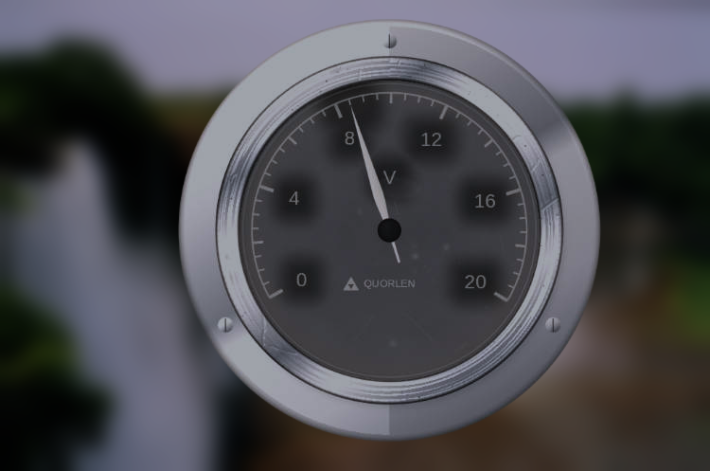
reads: value=8.5 unit=V
